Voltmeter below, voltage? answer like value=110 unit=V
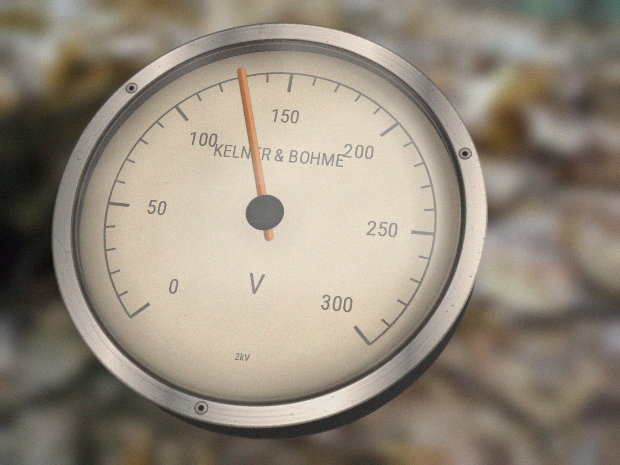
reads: value=130 unit=V
